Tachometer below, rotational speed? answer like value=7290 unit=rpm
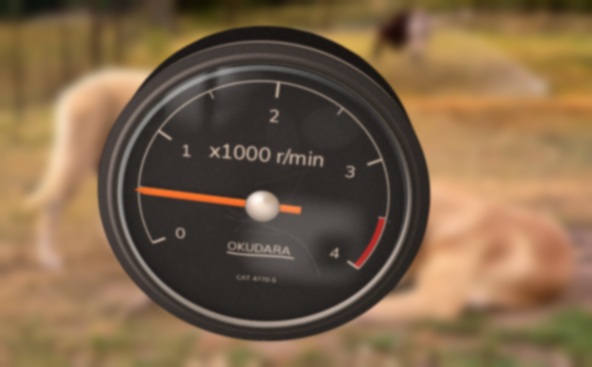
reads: value=500 unit=rpm
